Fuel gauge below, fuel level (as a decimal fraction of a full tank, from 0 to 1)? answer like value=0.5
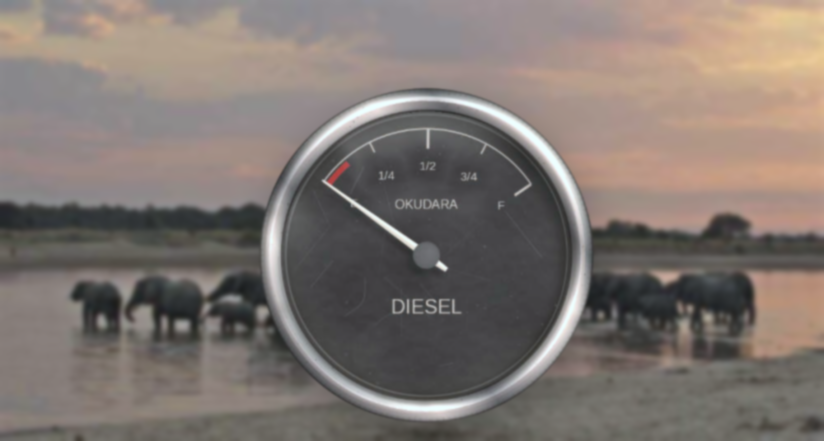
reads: value=0
